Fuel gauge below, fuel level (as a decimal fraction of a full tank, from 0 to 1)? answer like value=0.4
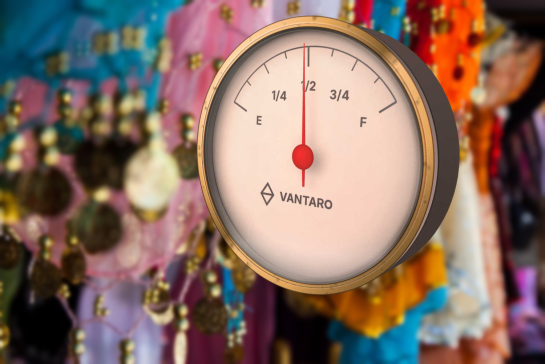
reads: value=0.5
